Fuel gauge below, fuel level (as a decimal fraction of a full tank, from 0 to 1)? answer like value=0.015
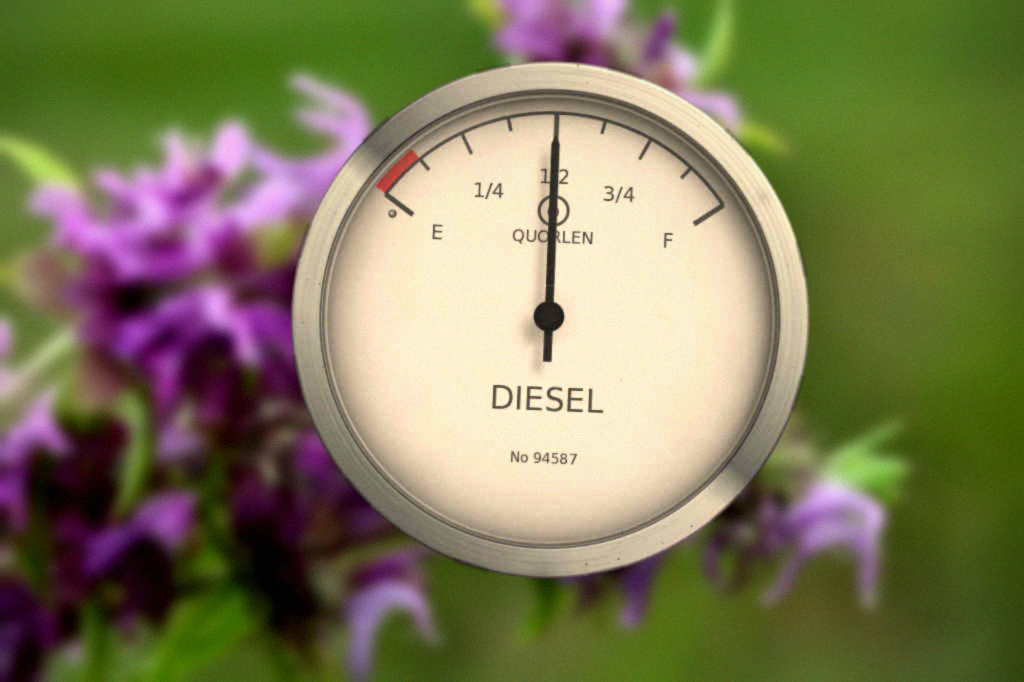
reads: value=0.5
